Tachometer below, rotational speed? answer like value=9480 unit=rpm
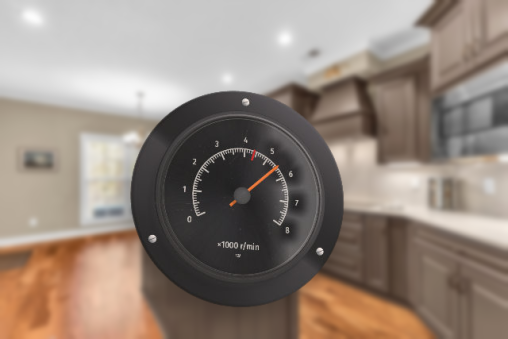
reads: value=5500 unit=rpm
